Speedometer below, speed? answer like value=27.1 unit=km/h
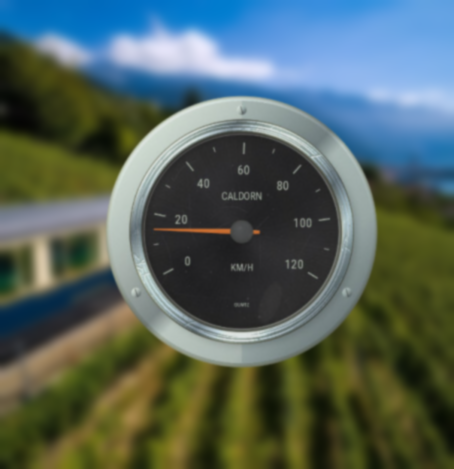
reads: value=15 unit=km/h
